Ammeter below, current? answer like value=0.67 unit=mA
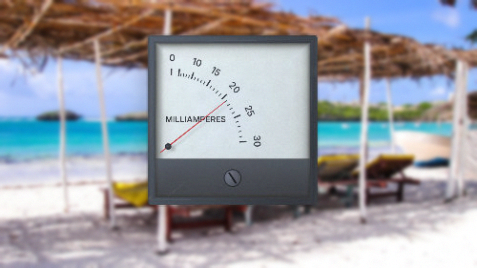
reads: value=21 unit=mA
